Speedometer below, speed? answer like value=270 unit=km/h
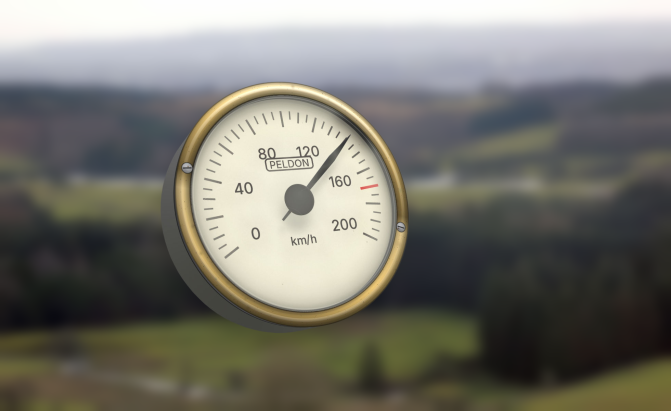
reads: value=140 unit=km/h
